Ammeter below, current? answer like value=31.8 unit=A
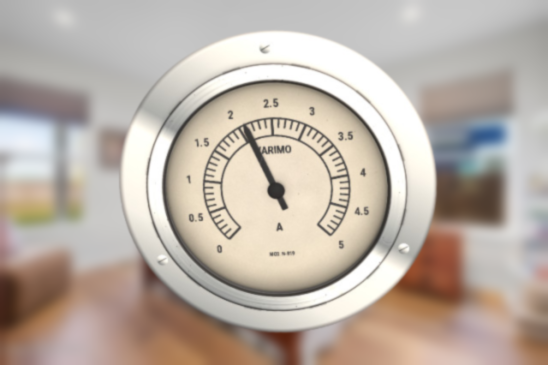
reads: value=2.1 unit=A
